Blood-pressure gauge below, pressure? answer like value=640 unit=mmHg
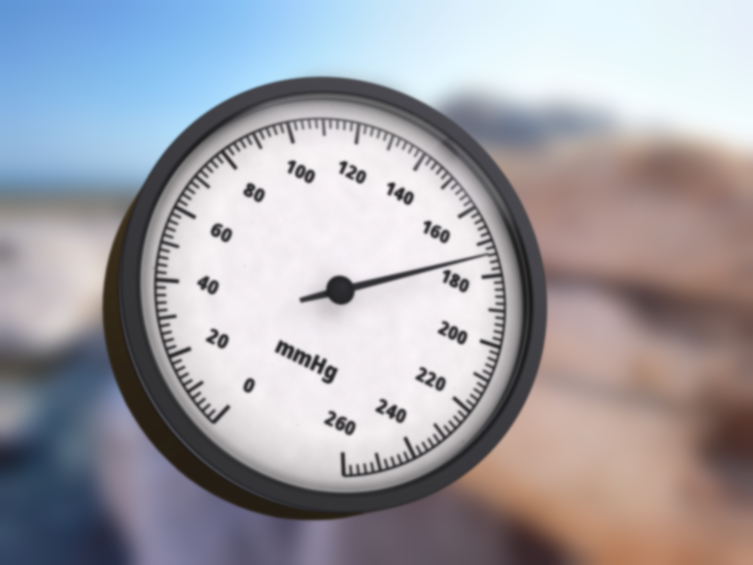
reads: value=174 unit=mmHg
